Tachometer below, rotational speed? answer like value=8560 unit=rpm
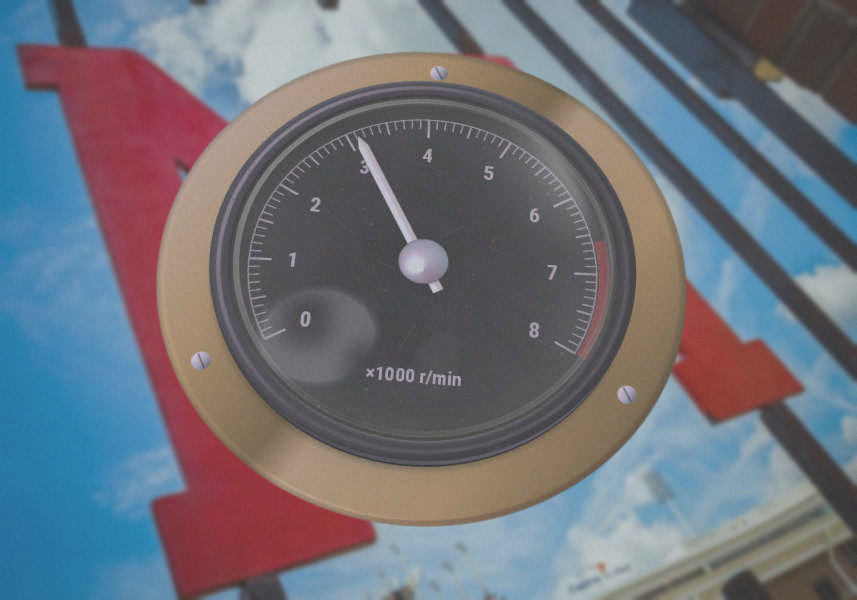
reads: value=3100 unit=rpm
